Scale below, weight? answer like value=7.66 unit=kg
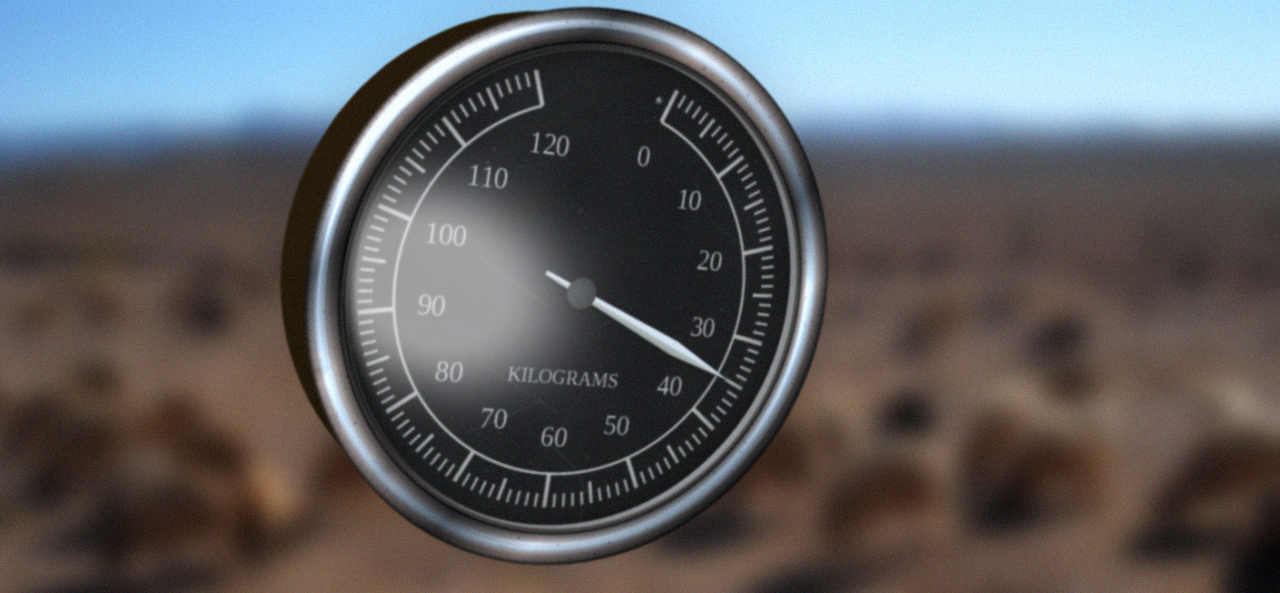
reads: value=35 unit=kg
